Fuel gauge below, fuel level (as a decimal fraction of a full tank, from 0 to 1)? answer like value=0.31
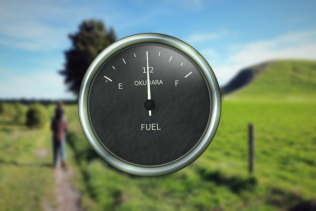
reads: value=0.5
